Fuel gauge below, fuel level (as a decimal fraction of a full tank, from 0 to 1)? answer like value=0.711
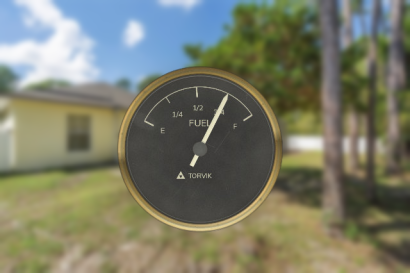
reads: value=0.75
